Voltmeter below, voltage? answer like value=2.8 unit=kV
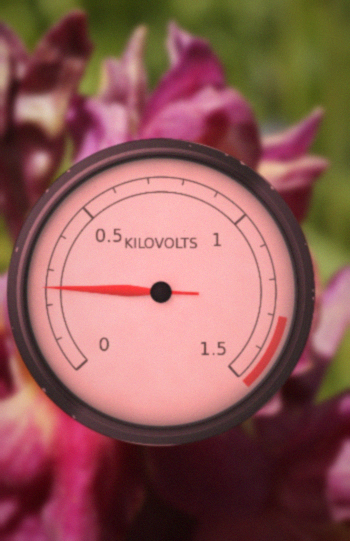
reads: value=0.25 unit=kV
